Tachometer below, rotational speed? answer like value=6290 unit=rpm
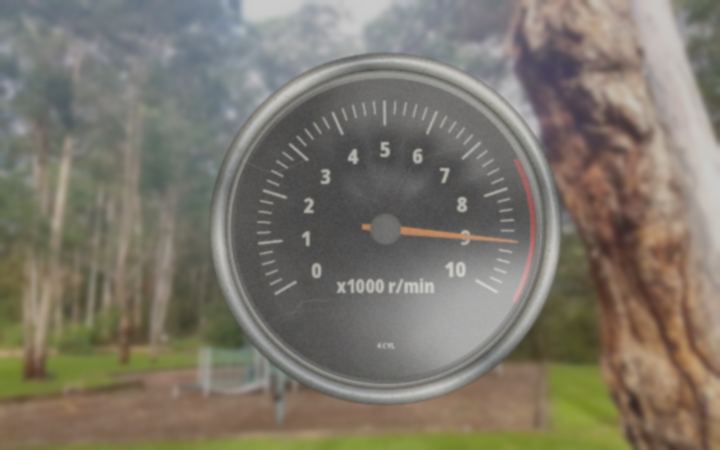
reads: value=9000 unit=rpm
